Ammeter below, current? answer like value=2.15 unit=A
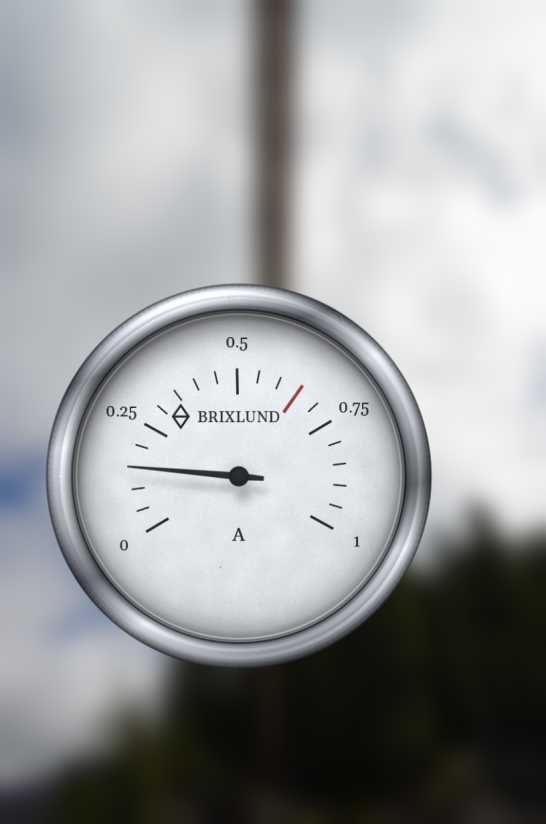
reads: value=0.15 unit=A
